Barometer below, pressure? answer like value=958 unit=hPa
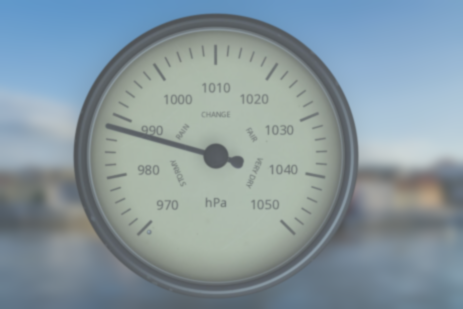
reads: value=988 unit=hPa
